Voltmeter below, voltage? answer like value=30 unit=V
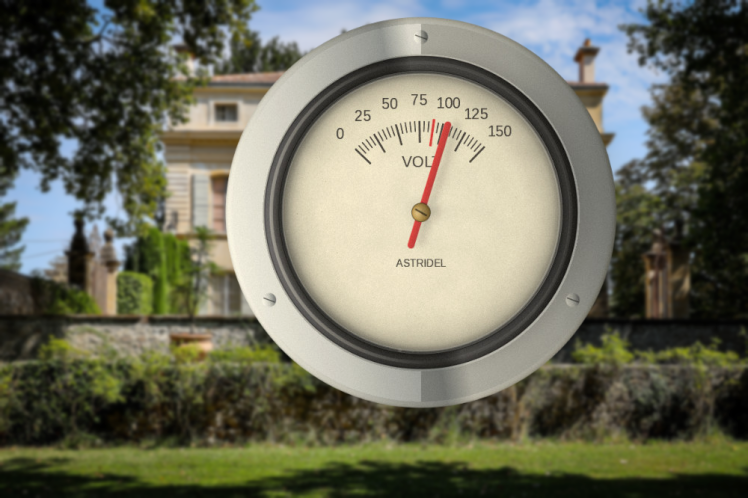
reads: value=105 unit=V
